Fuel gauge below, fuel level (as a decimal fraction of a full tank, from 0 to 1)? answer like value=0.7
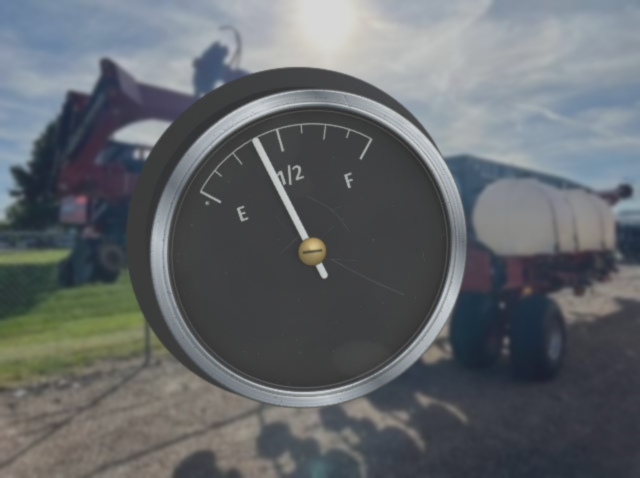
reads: value=0.375
